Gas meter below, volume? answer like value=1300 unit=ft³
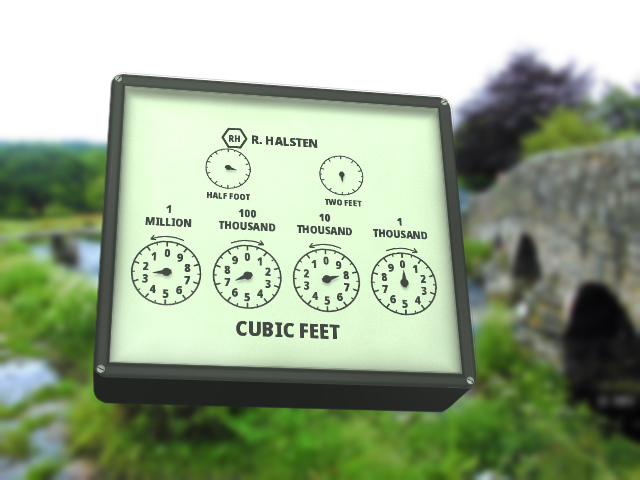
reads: value=268000 unit=ft³
